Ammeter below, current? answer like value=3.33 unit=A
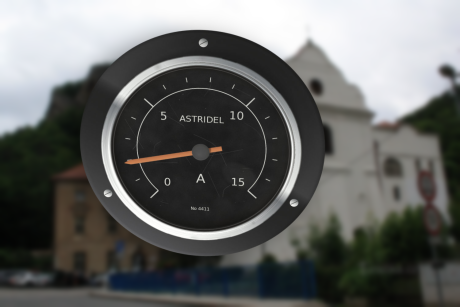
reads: value=2 unit=A
